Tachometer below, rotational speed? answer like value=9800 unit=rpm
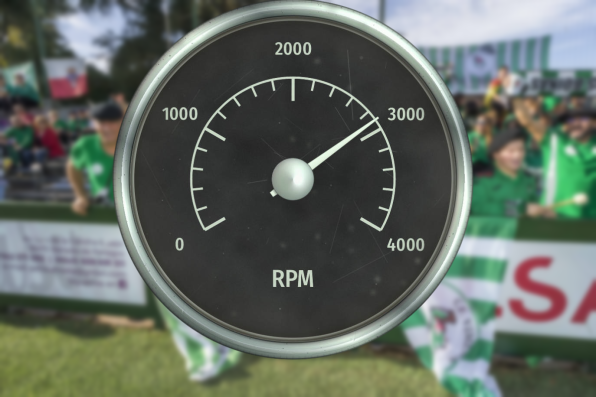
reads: value=2900 unit=rpm
